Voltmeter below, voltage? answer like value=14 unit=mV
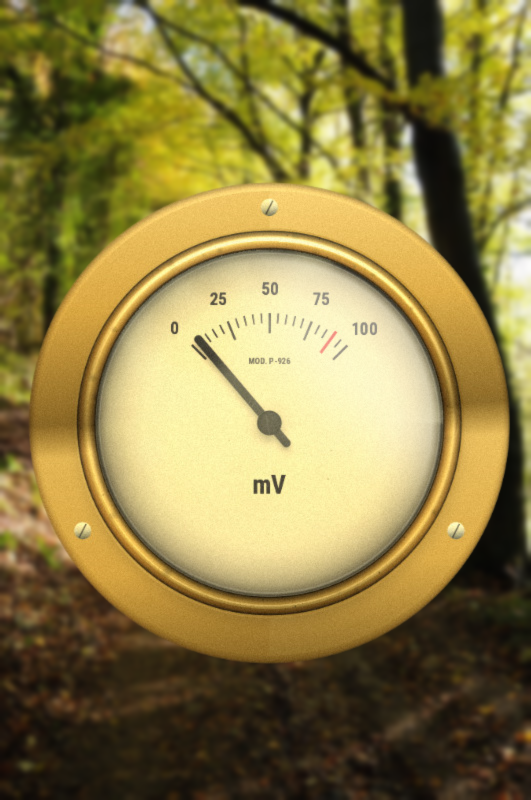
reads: value=5 unit=mV
